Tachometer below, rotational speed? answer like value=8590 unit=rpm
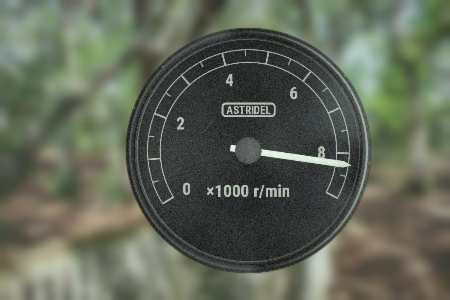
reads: value=8250 unit=rpm
